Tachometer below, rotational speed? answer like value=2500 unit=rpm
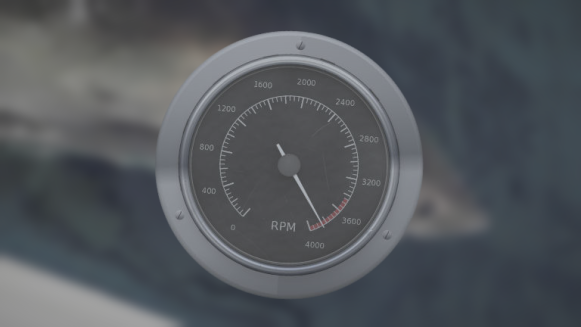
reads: value=3850 unit=rpm
